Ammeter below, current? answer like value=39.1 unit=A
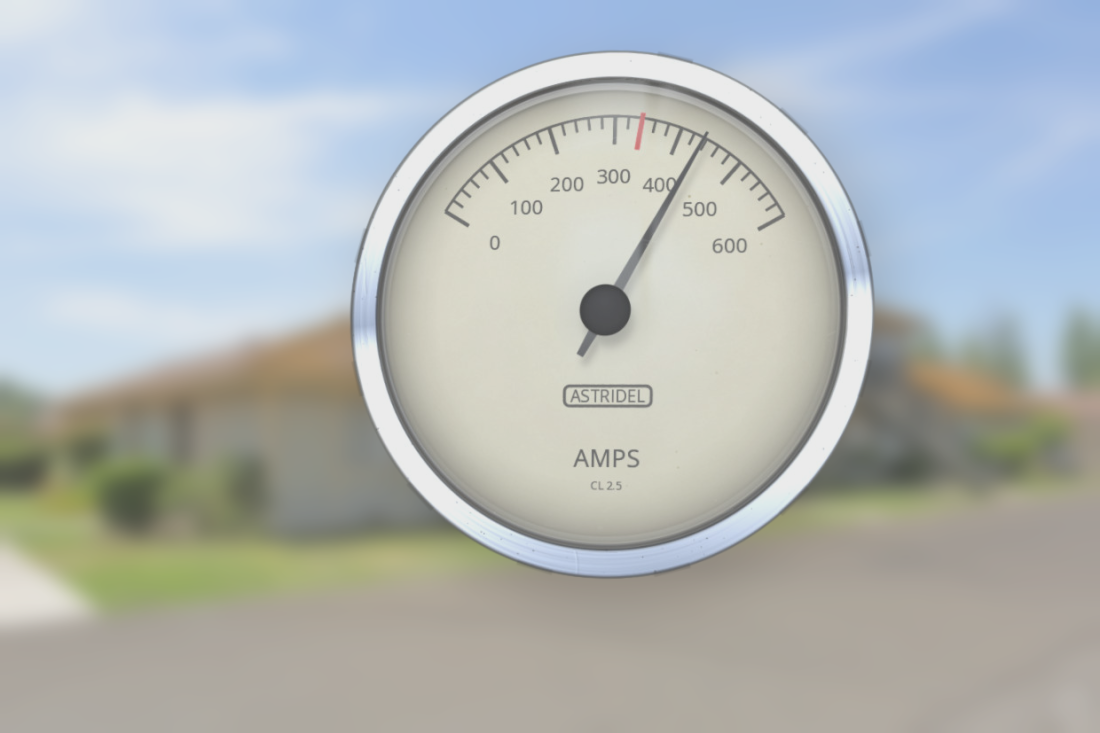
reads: value=440 unit=A
